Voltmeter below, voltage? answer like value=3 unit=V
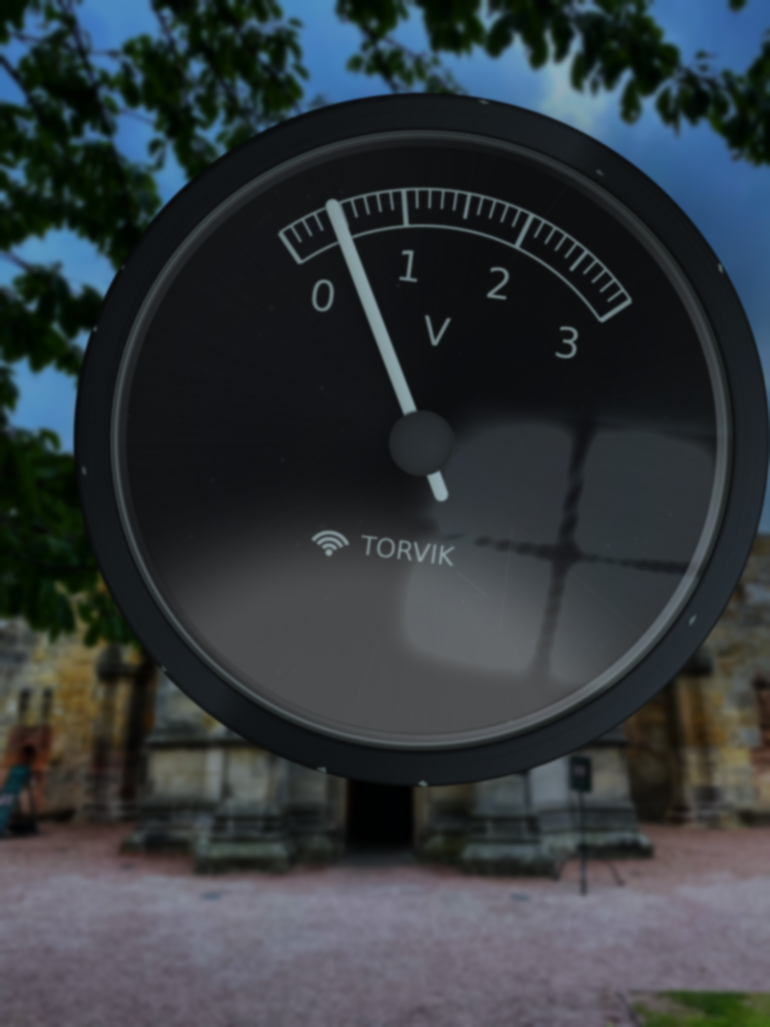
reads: value=0.45 unit=V
